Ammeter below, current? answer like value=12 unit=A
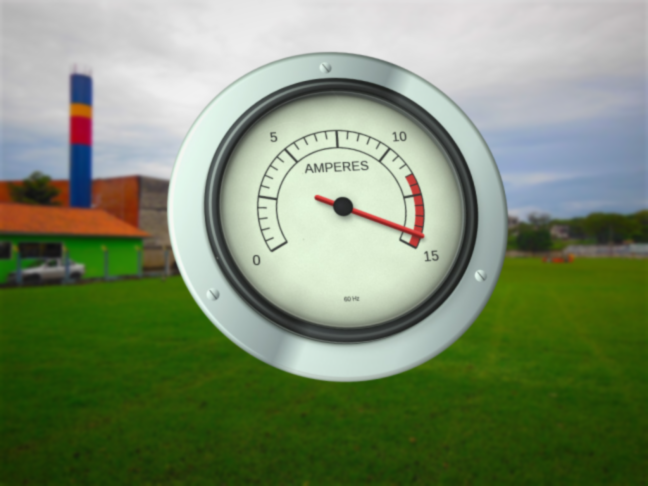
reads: value=14.5 unit=A
